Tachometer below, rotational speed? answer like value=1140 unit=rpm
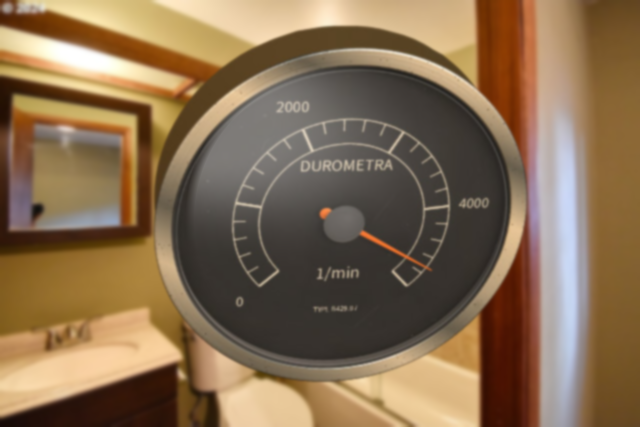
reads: value=4700 unit=rpm
